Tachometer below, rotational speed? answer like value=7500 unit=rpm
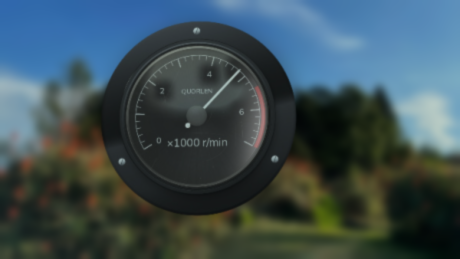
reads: value=4800 unit=rpm
